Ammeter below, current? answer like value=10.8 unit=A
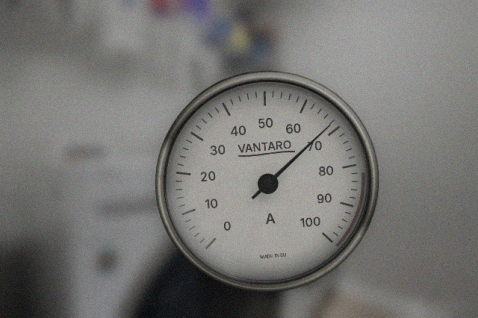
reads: value=68 unit=A
